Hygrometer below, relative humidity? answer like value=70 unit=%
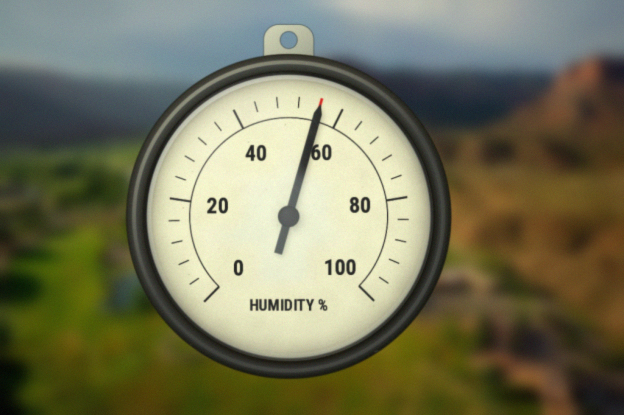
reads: value=56 unit=%
